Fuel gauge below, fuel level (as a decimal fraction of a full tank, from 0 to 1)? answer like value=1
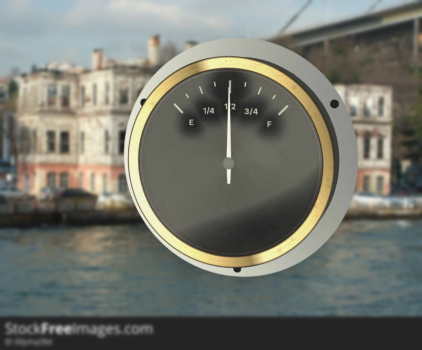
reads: value=0.5
